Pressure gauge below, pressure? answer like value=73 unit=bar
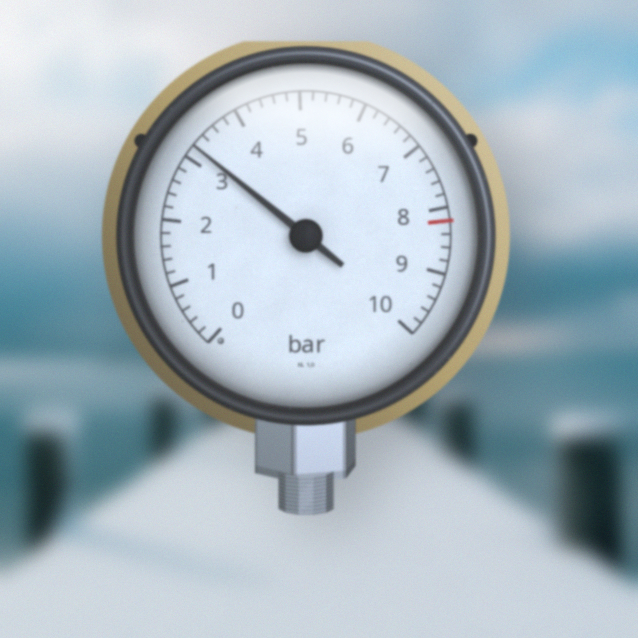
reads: value=3.2 unit=bar
